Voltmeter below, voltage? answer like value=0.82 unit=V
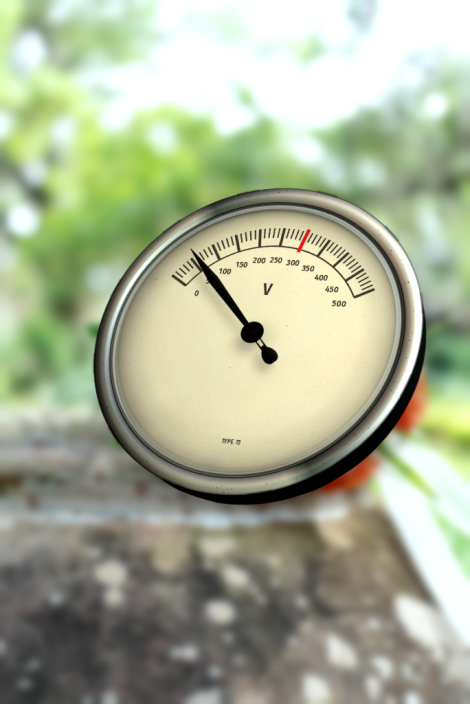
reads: value=60 unit=V
